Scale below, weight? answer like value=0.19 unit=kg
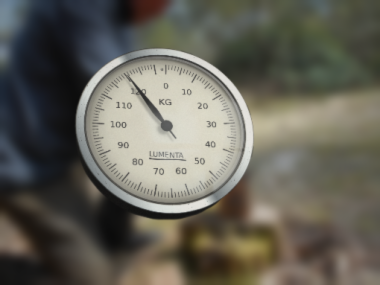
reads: value=120 unit=kg
